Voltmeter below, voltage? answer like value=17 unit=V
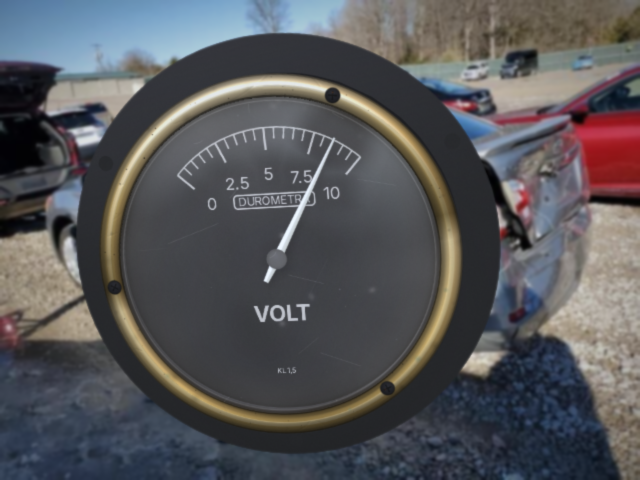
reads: value=8.5 unit=V
